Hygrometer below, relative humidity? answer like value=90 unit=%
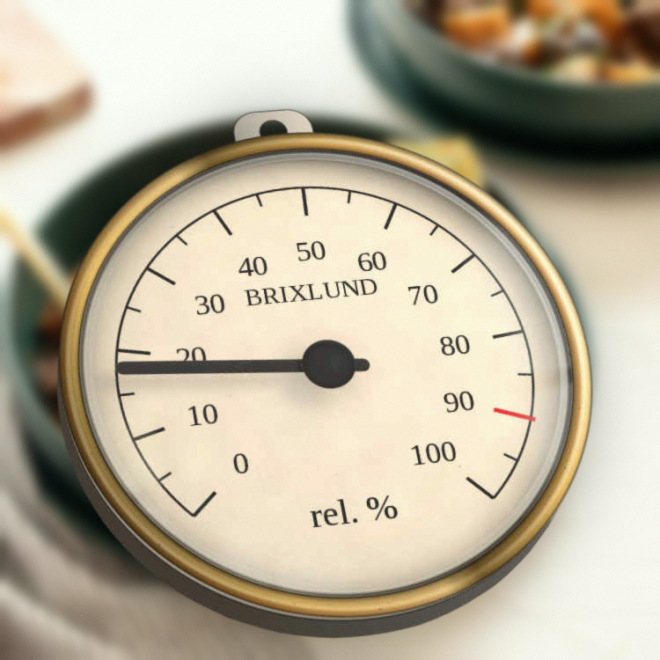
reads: value=17.5 unit=%
